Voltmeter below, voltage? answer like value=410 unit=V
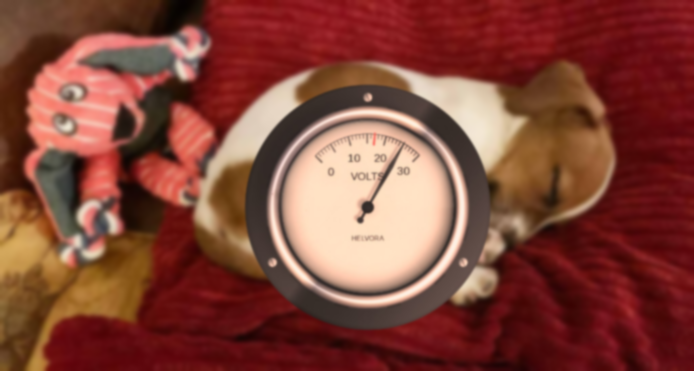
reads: value=25 unit=V
